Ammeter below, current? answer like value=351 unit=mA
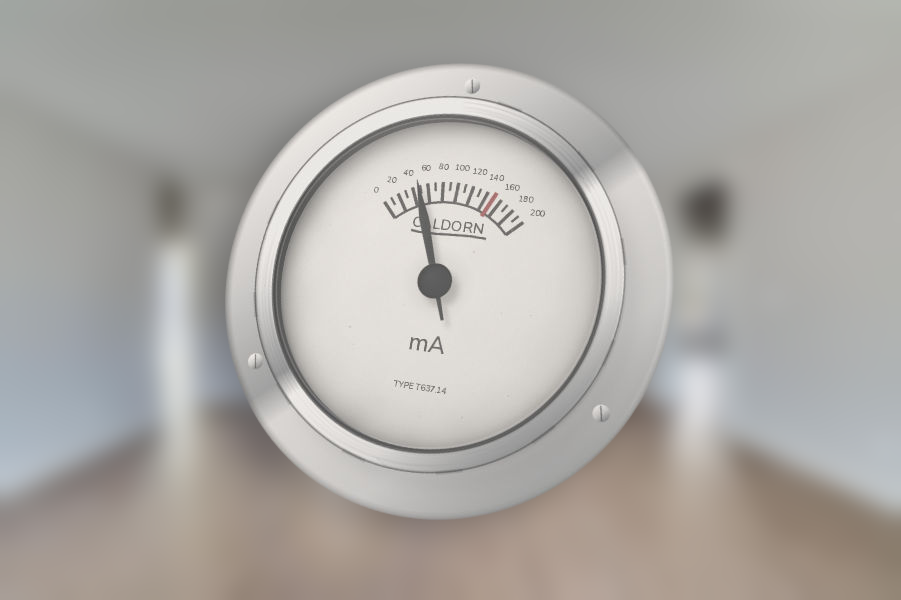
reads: value=50 unit=mA
